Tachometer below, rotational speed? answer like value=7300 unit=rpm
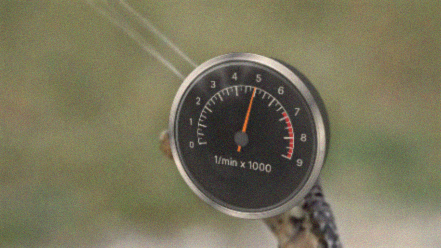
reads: value=5000 unit=rpm
